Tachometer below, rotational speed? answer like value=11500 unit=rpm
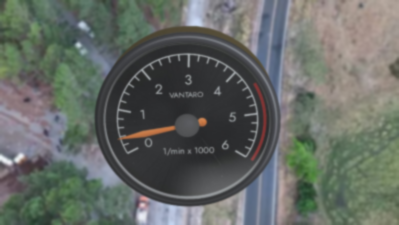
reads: value=400 unit=rpm
